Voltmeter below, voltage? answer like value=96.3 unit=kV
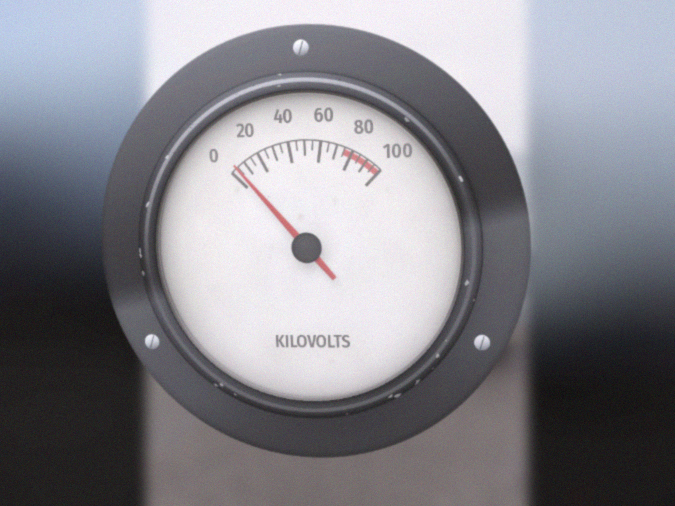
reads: value=5 unit=kV
